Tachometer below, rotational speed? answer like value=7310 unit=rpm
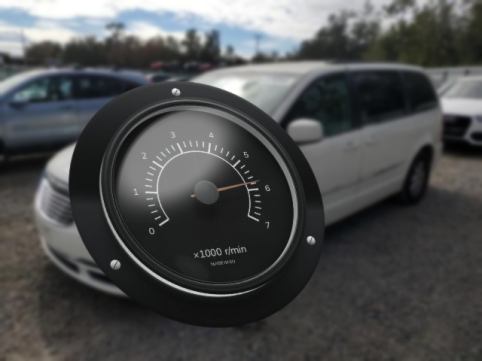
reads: value=5800 unit=rpm
